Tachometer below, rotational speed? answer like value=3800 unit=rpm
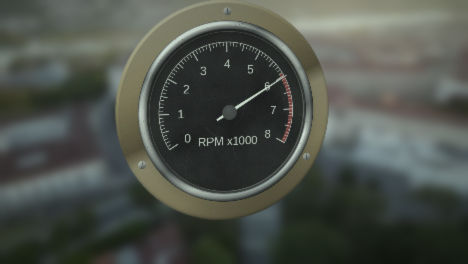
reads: value=6000 unit=rpm
